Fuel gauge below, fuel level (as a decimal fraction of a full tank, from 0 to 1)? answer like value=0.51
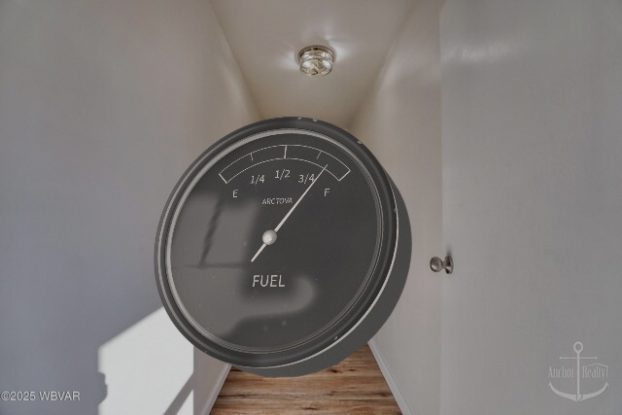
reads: value=0.875
